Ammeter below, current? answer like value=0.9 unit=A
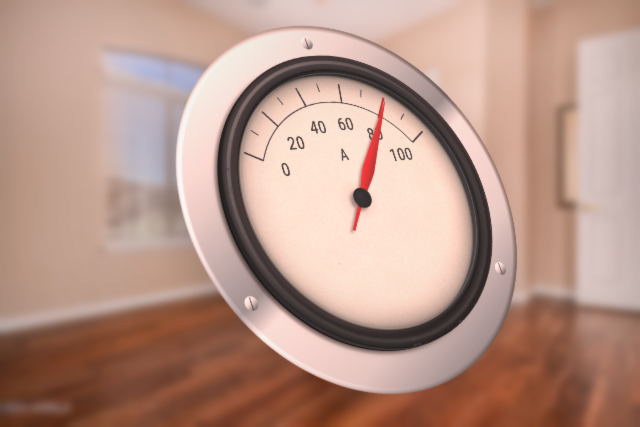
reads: value=80 unit=A
